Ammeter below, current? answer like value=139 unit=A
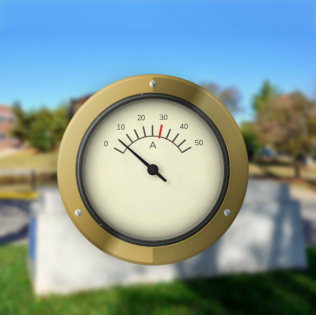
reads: value=5 unit=A
